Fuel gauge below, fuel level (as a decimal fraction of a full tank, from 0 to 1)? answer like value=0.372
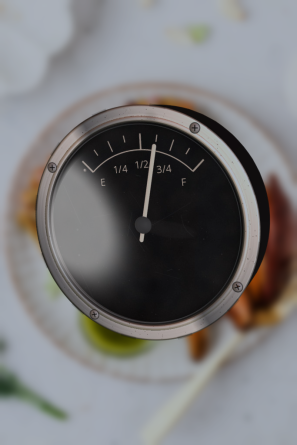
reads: value=0.625
